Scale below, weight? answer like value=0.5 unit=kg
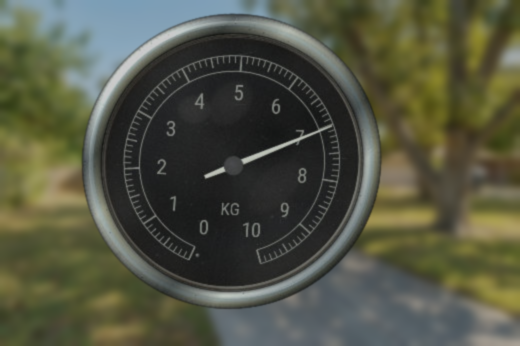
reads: value=7 unit=kg
